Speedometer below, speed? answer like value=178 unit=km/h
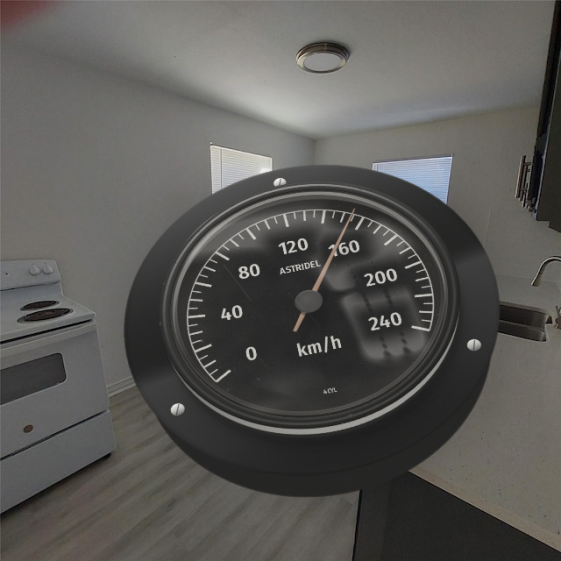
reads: value=155 unit=km/h
